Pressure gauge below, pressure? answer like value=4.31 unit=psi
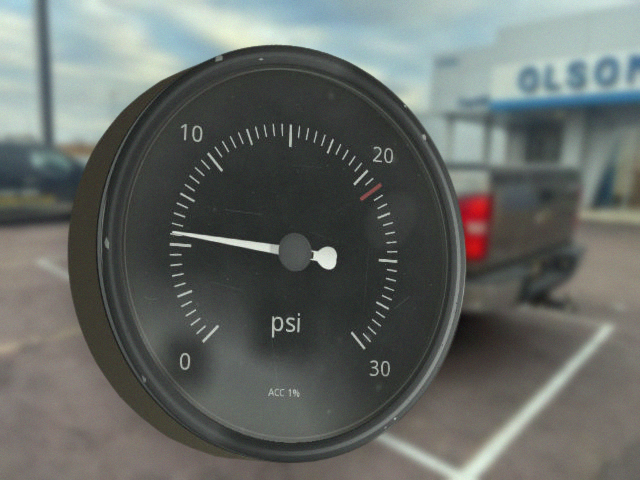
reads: value=5.5 unit=psi
